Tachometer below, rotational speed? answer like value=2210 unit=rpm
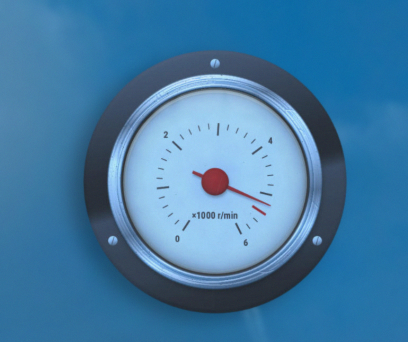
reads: value=5200 unit=rpm
